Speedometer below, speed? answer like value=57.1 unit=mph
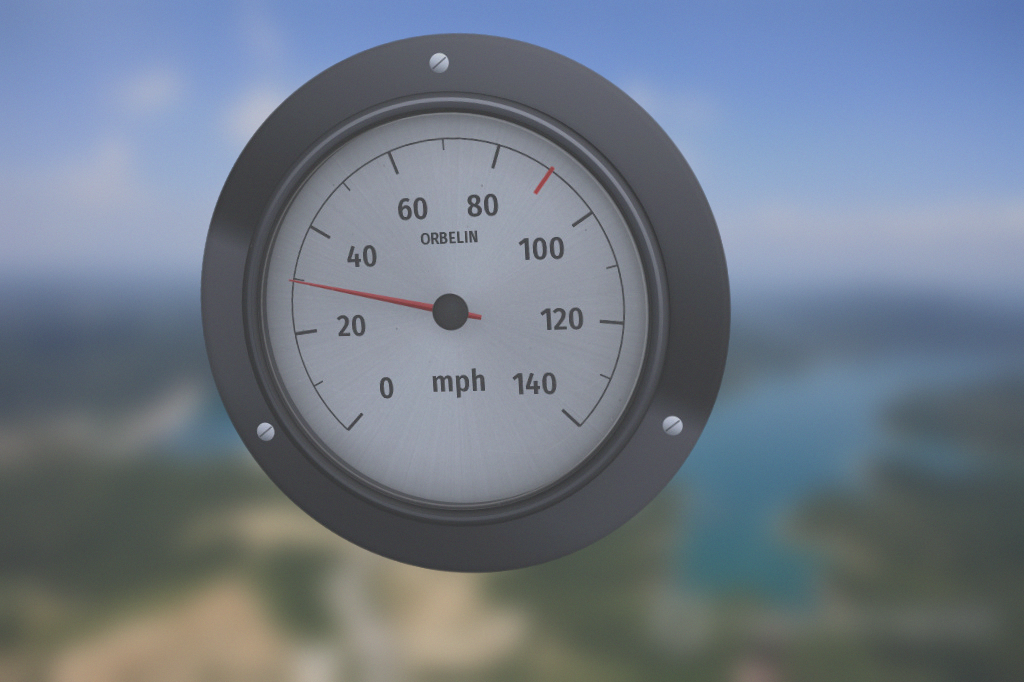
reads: value=30 unit=mph
